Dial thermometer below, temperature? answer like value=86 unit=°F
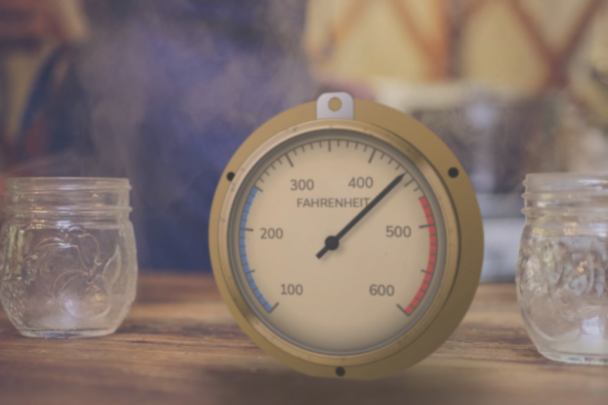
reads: value=440 unit=°F
